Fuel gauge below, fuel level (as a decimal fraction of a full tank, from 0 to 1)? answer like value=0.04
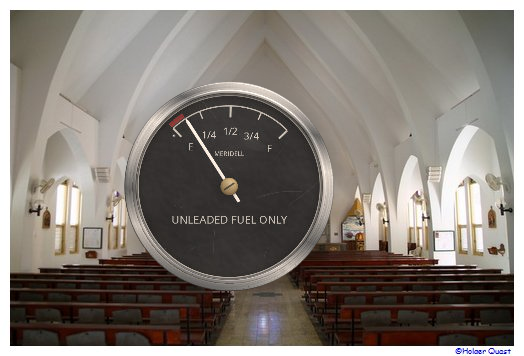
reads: value=0.125
